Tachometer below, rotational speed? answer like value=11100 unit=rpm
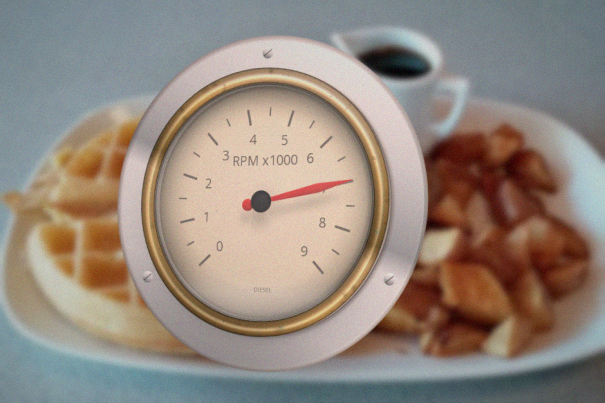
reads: value=7000 unit=rpm
